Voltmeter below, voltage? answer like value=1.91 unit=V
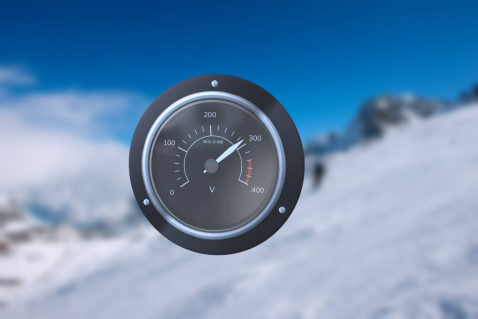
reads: value=290 unit=V
